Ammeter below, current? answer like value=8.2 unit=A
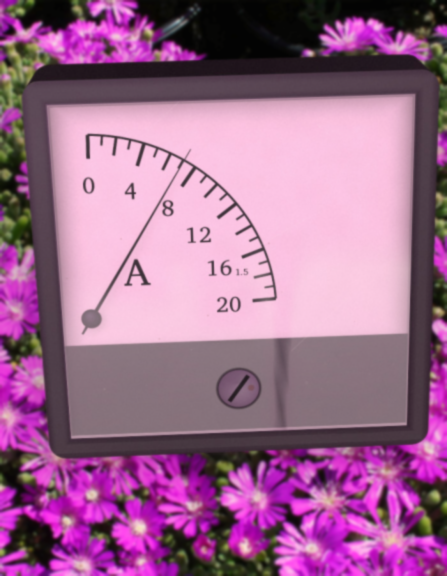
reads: value=7 unit=A
